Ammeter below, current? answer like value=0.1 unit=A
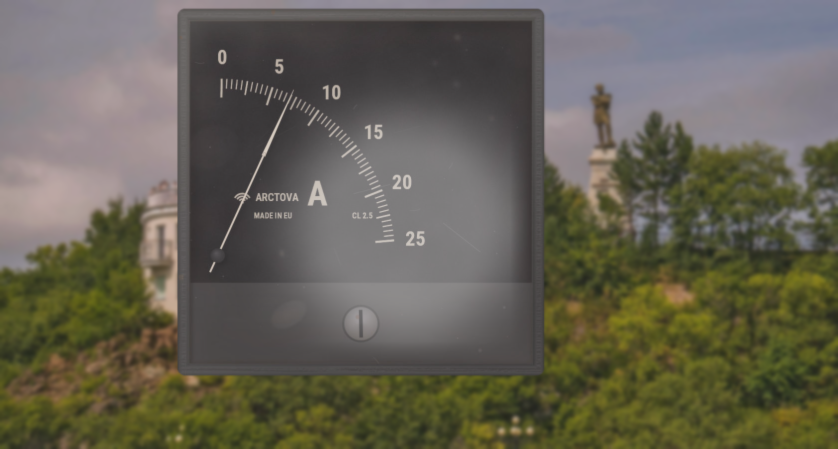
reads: value=7 unit=A
